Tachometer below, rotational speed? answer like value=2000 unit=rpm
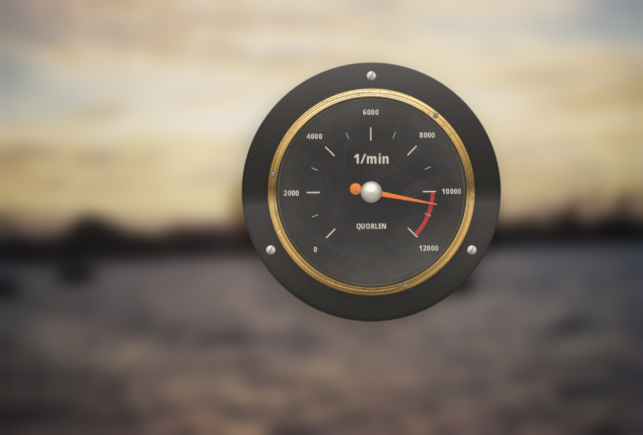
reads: value=10500 unit=rpm
